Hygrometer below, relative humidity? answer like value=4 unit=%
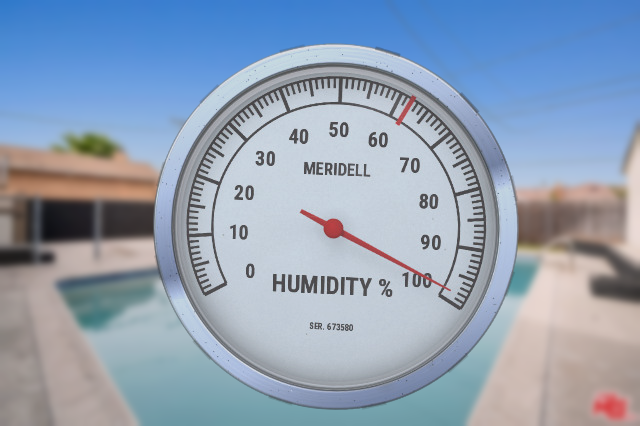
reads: value=98 unit=%
